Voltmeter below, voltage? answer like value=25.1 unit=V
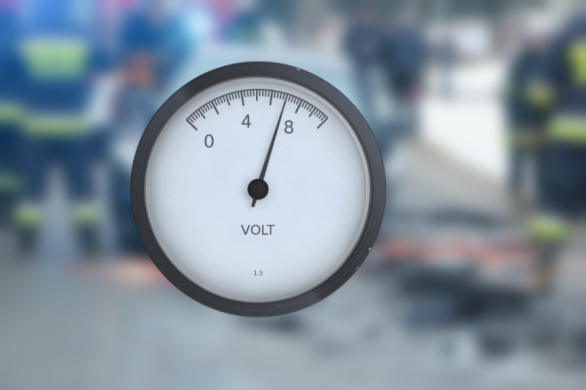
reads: value=7 unit=V
